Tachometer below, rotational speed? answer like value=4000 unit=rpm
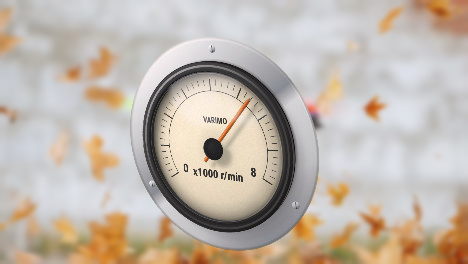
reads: value=5400 unit=rpm
